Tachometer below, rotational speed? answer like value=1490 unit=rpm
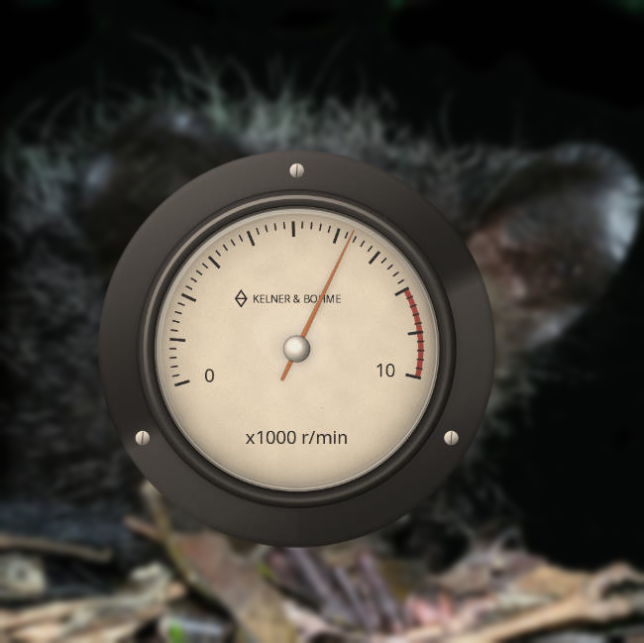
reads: value=6300 unit=rpm
